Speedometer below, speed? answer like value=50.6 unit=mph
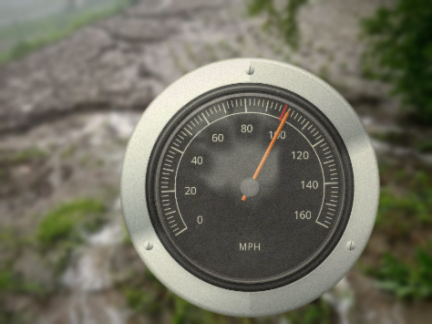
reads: value=100 unit=mph
